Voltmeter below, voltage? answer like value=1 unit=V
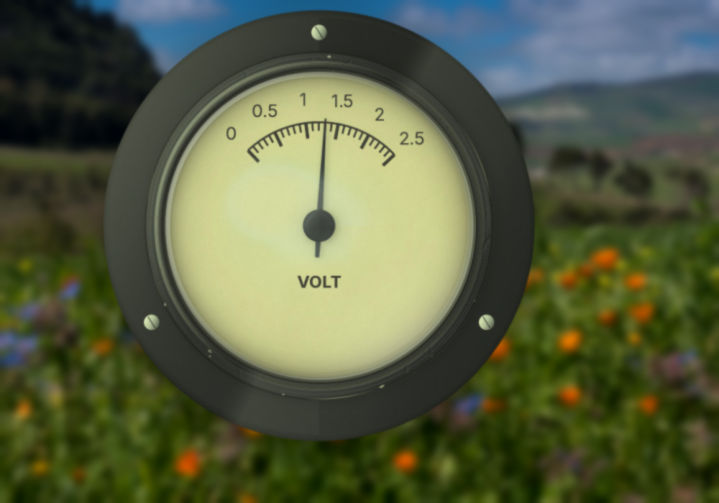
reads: value=1.3 unit=V
